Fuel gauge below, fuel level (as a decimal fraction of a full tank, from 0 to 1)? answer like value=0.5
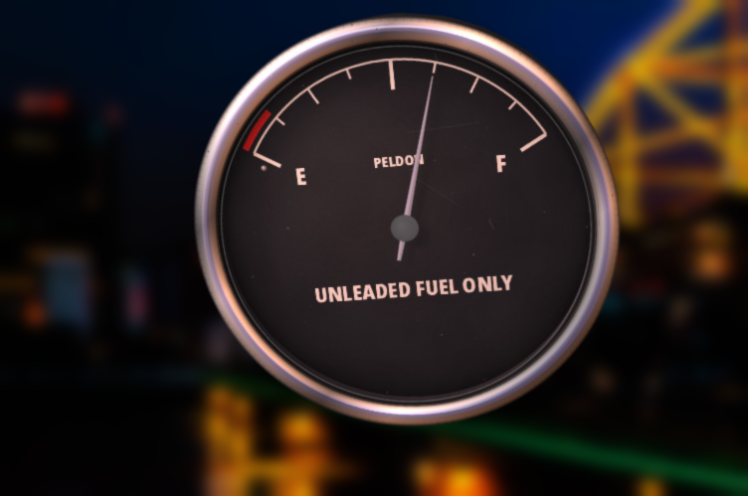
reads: value=0.625
